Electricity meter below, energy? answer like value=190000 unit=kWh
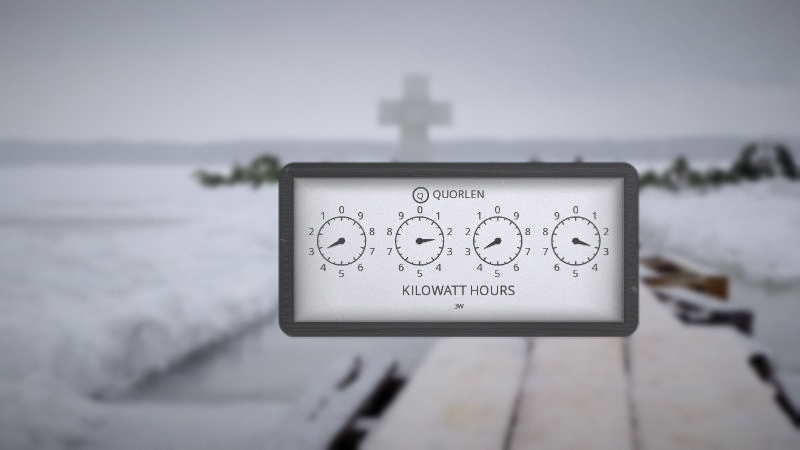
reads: value=3233 unit=kWh
